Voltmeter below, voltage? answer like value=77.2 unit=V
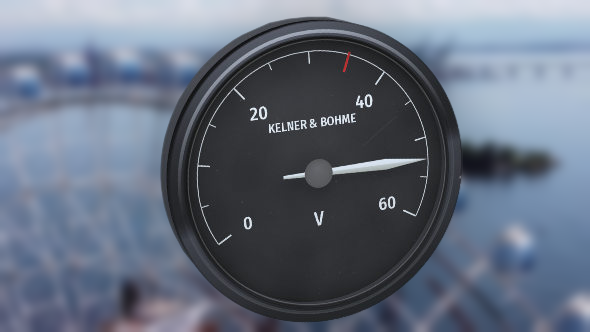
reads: value=52.5 unit=V
